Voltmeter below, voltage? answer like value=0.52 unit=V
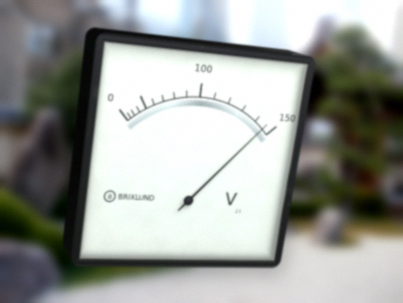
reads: value=145 unit=V
